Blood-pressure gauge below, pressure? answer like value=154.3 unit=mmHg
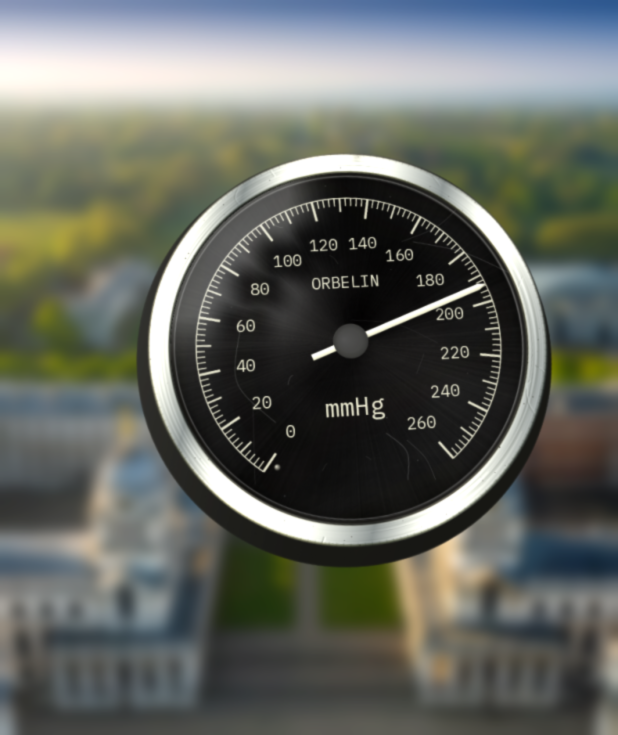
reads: value=194 unit=mmHg
